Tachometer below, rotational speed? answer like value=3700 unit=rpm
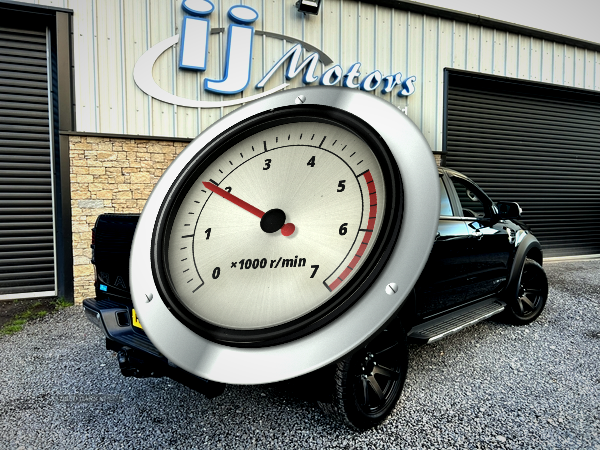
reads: value=1900 unit=rpm
